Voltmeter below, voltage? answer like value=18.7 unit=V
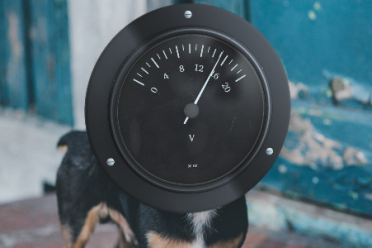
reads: value=15 unit=V
